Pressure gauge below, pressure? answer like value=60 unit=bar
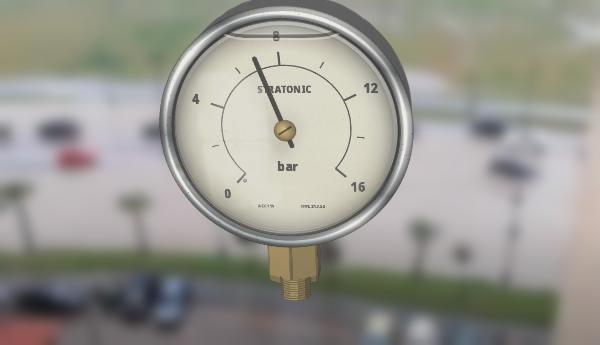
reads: value=7 unit=bar
